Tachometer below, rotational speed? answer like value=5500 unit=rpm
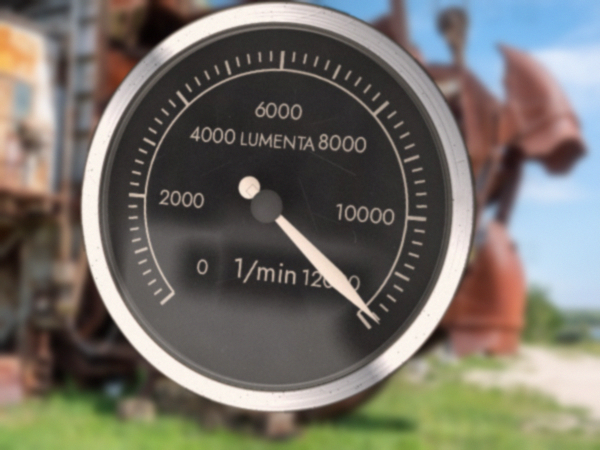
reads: value=11800 unit=rpm
